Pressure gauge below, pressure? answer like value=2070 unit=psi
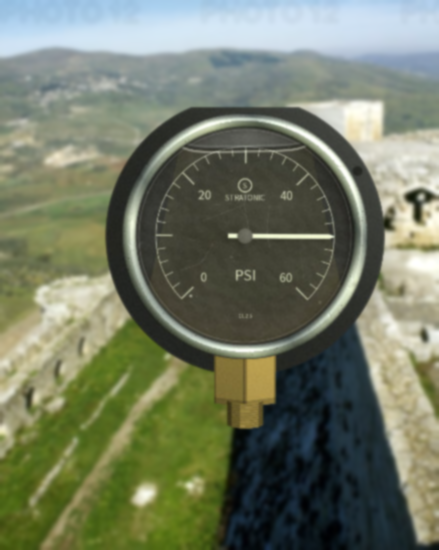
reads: value=50 unit=psi
